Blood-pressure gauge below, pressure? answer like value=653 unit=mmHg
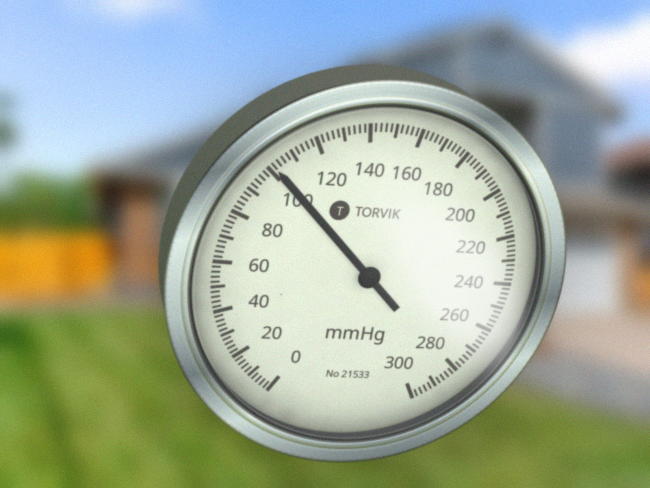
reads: value=102 unit=mmHg
